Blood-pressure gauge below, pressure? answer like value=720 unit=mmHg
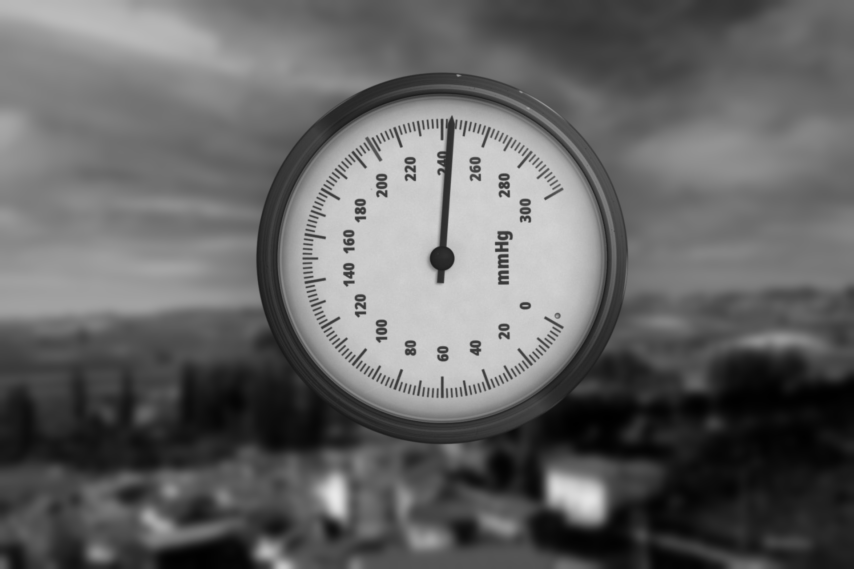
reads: value=244 unit=mmHg
